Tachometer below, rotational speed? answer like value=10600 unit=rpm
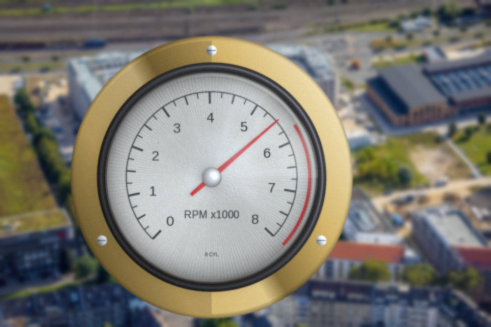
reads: value=5500 unit=rpm
